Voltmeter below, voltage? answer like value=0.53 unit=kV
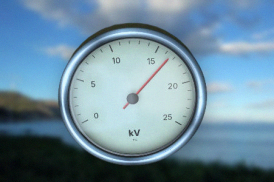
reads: value=16.5 unit=kV
